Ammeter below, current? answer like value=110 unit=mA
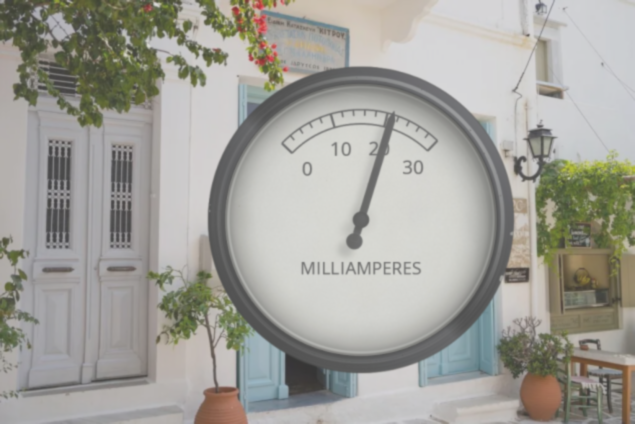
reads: value=21 unit=mA
